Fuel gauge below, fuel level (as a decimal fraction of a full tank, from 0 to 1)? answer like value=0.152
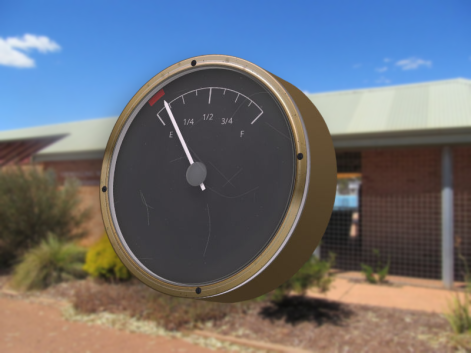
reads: value=0.125
